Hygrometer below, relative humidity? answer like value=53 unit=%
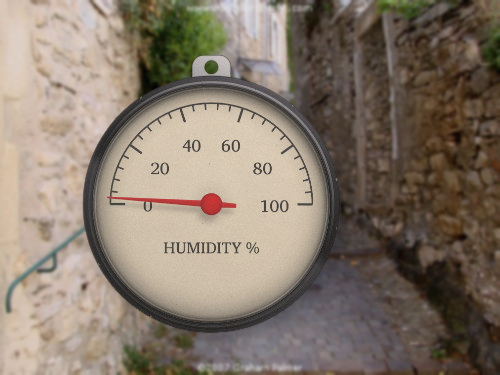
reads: value=2 unit=%
